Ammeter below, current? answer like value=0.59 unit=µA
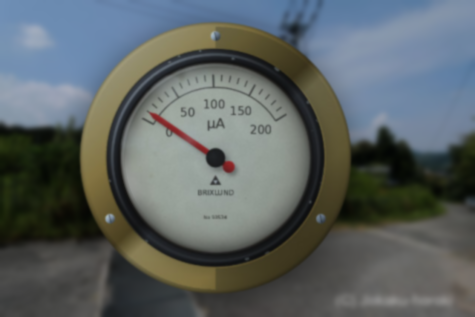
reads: value=10 unit=µA
